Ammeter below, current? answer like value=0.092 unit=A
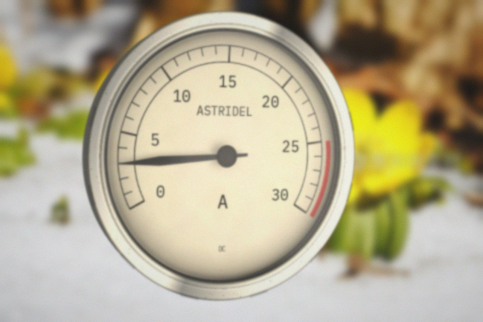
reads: value=3 unit=A
